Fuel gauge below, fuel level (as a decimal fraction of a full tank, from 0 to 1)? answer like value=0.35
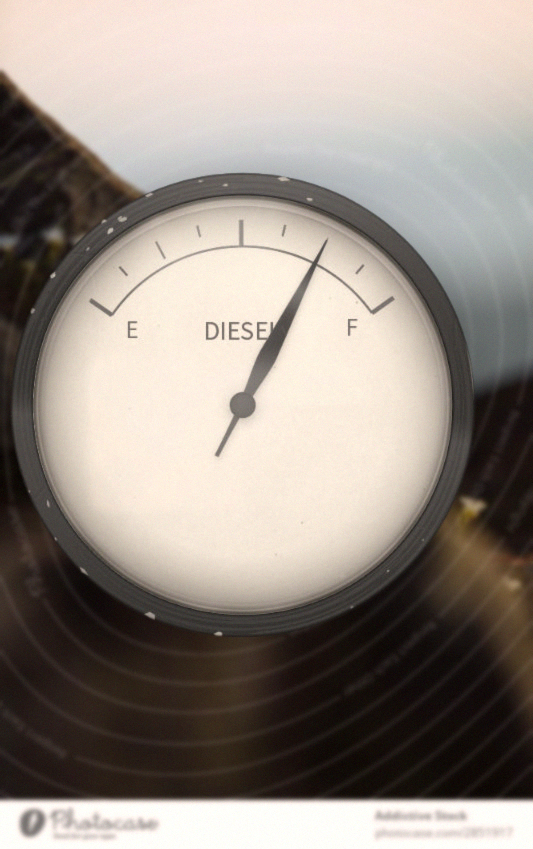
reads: value=0.75
